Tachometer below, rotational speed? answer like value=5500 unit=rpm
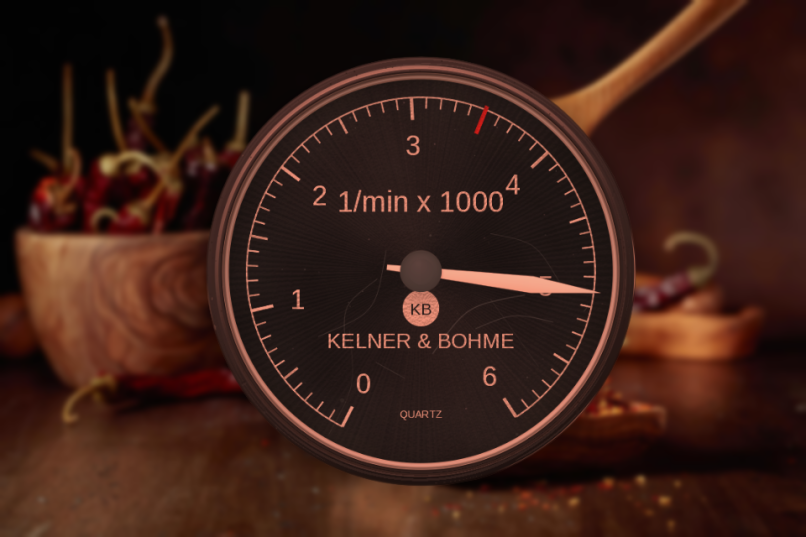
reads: value=5000 unit=rpm
